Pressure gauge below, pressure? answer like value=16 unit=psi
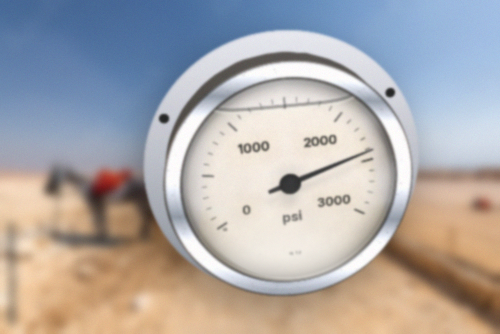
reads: value=2400 unit=psi
